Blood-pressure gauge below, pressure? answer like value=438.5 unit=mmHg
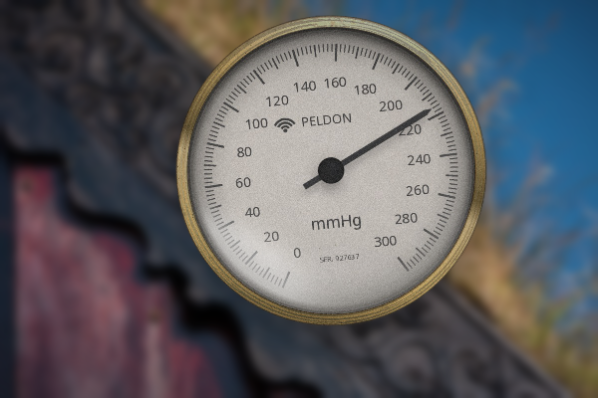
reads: value=216 unit=mmHg
